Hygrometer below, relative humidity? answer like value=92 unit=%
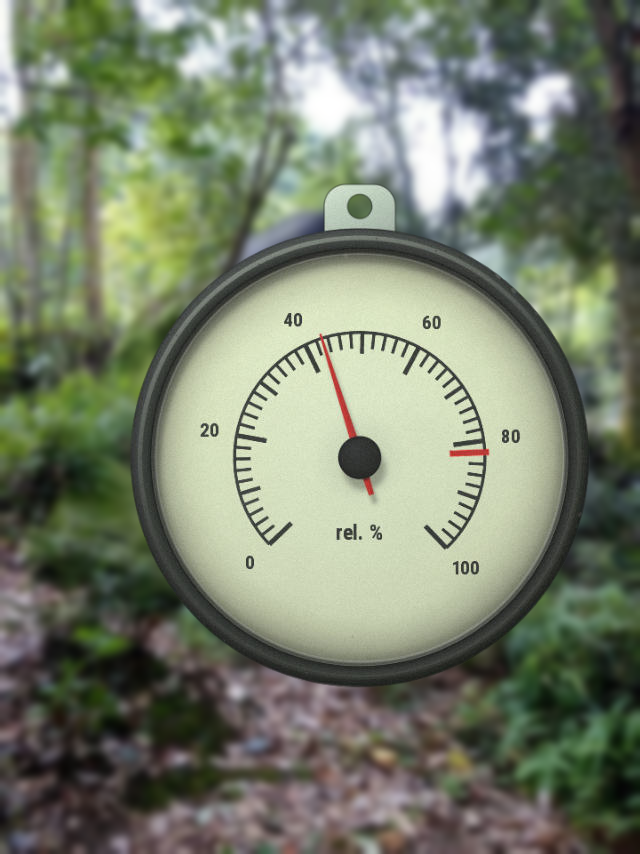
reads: value=43 unit=%
